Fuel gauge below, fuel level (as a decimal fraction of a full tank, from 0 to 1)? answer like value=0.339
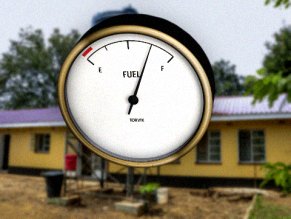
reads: value=0.75
